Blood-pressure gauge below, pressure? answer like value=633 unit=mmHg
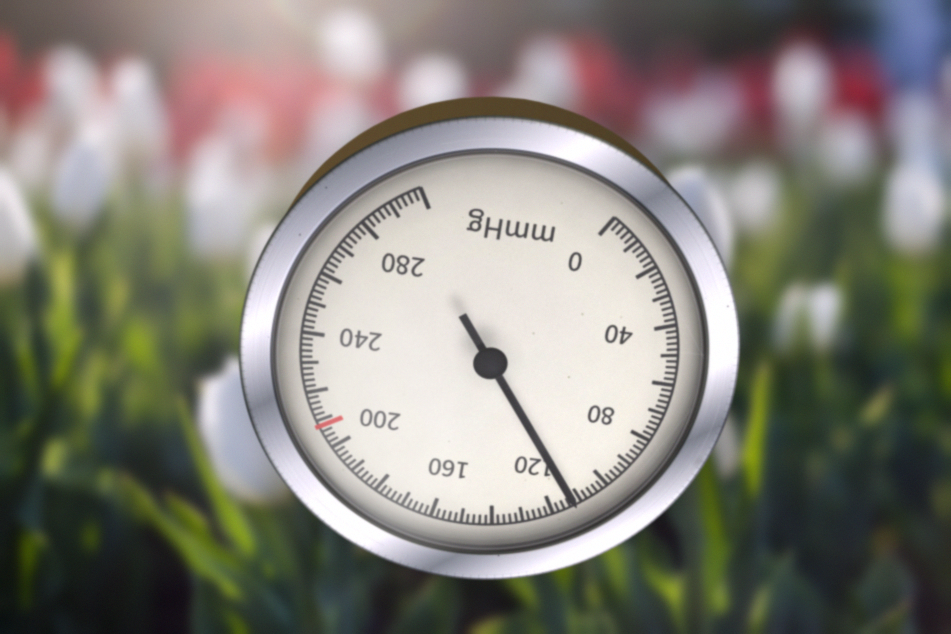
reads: value=112 unit=mmHg
